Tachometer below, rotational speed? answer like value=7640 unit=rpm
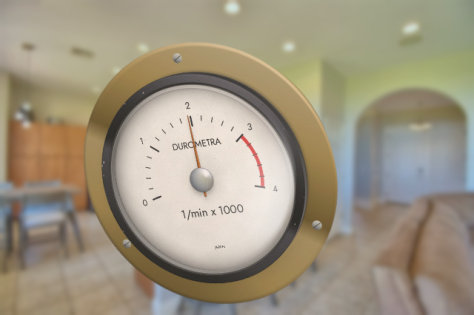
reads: value=2000 unit=rpm
